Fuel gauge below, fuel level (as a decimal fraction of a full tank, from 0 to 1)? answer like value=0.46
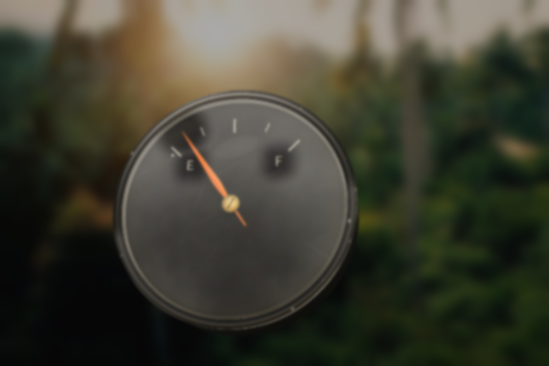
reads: value=0.125
